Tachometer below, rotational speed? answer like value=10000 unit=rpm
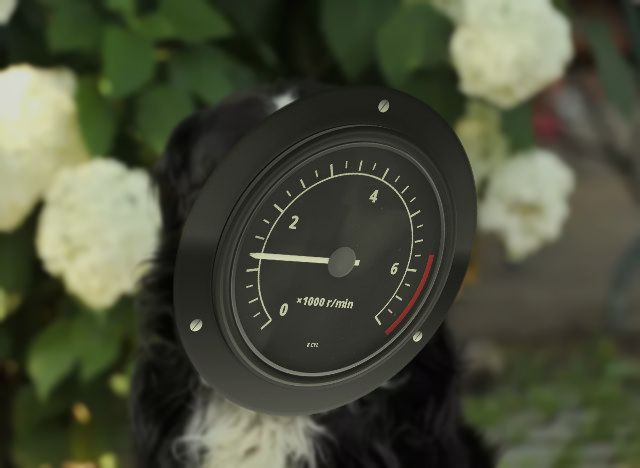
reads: value=1250 unit=rpm
